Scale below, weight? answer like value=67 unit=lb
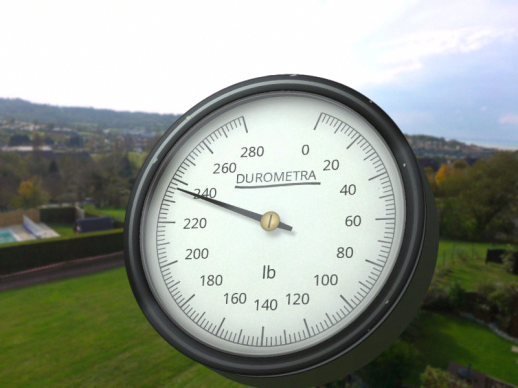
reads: value=236 unit=lb
